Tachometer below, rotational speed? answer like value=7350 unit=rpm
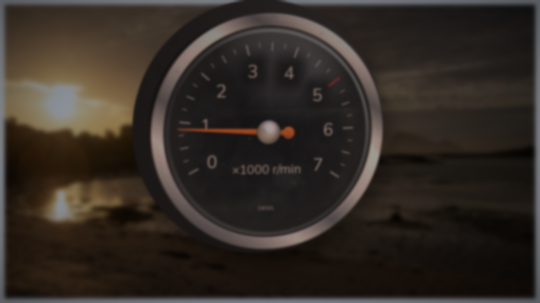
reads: value=875 unit=rpm
